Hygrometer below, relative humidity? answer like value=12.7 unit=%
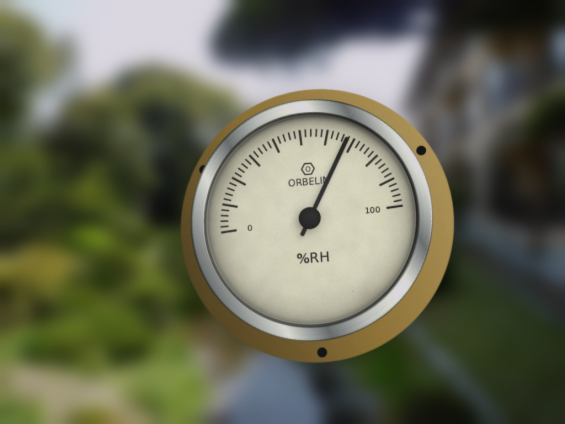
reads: value=68 unit=%
